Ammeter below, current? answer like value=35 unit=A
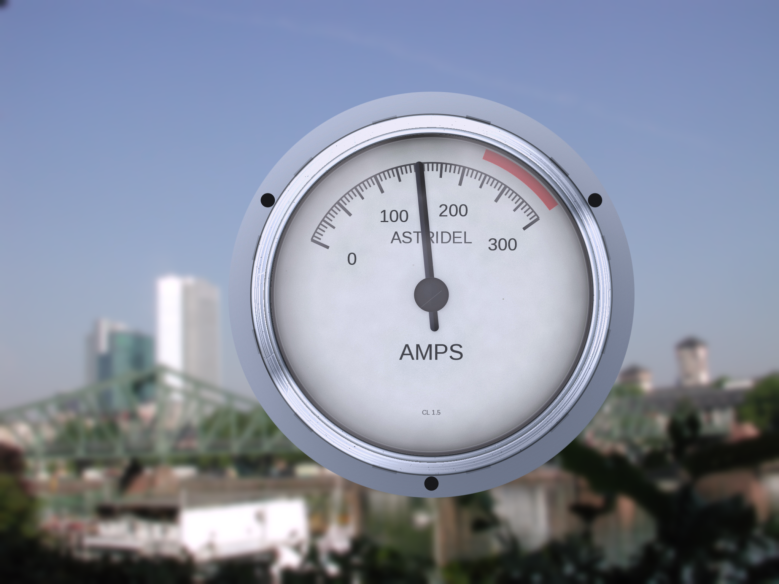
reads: value=150 unit=A
